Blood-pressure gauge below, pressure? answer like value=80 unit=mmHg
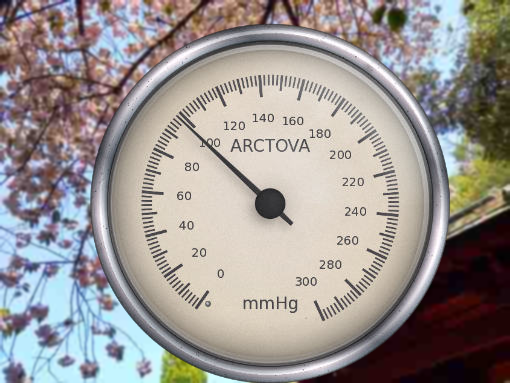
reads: value=98 unit=mmHg
